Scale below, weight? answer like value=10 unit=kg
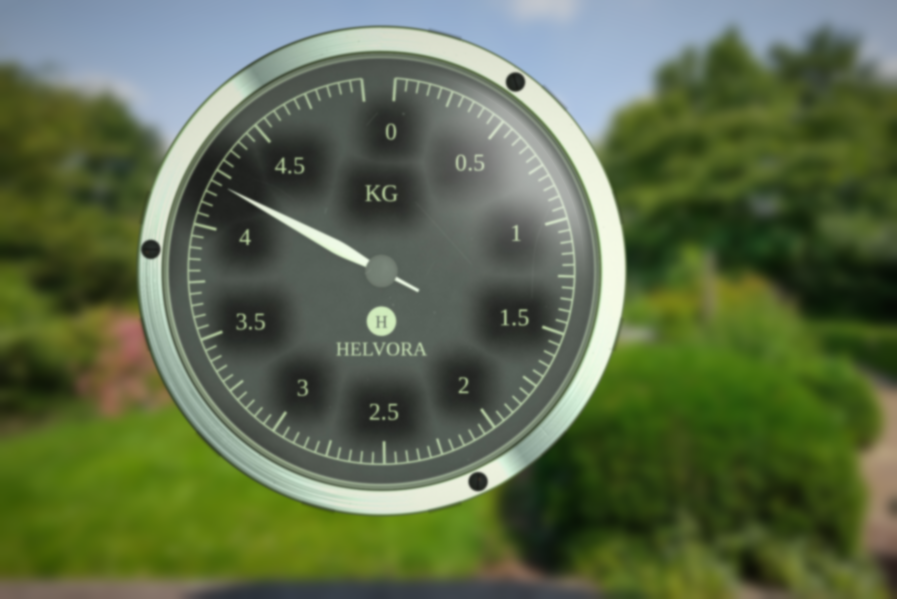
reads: value=4.2 unit=kg
